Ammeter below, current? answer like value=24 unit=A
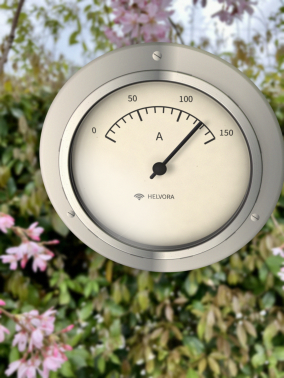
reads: value=125 unit=A
